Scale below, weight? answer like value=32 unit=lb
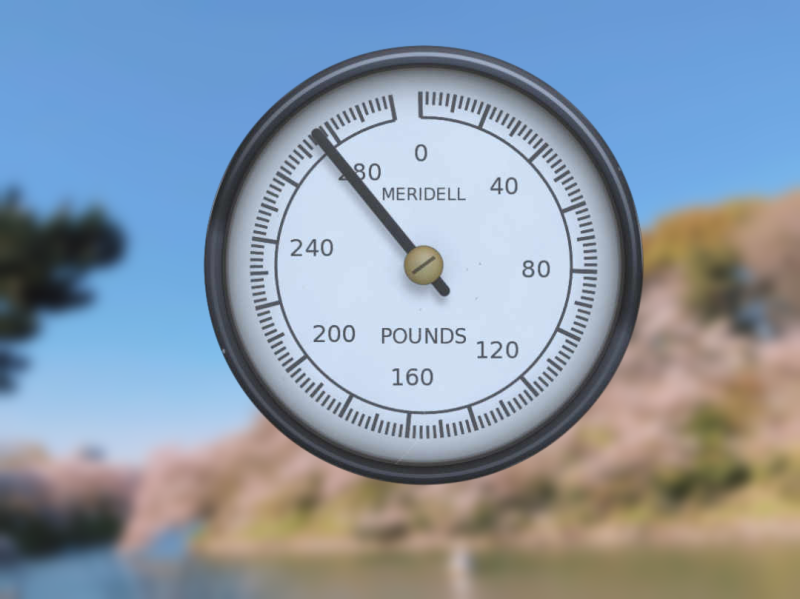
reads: value=276 unit=lb
